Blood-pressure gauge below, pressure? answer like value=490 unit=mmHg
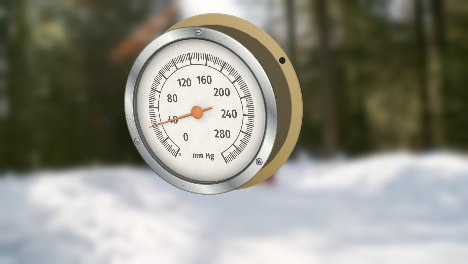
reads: value=40 unit=mmHg
